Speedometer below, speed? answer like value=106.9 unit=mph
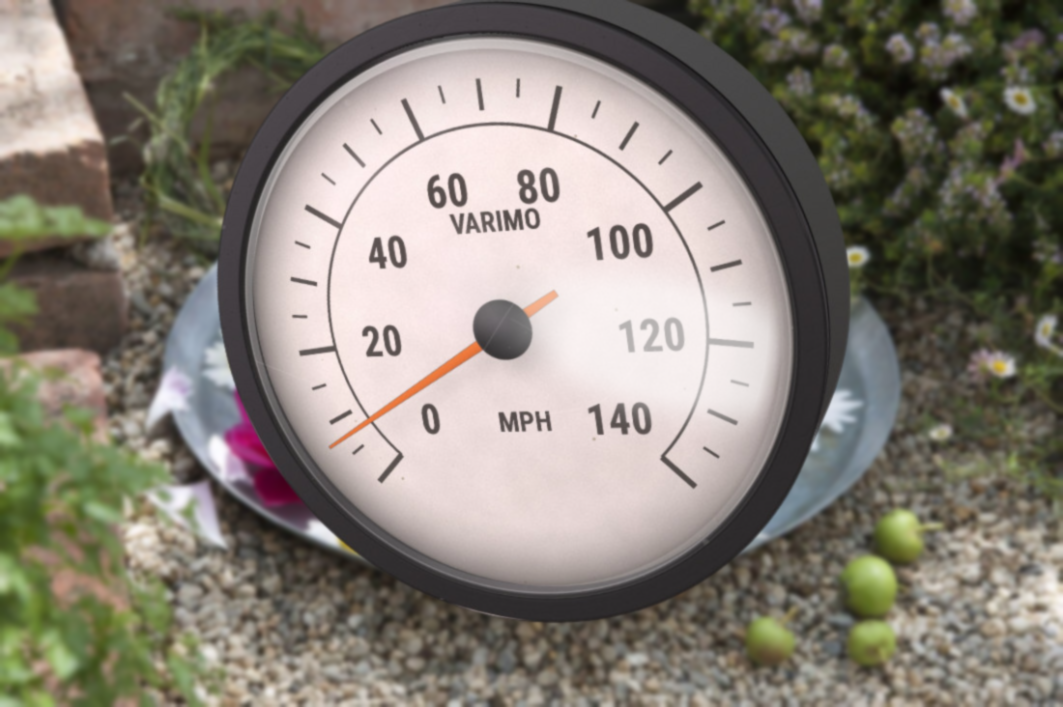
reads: value=7.5 unit=mph
